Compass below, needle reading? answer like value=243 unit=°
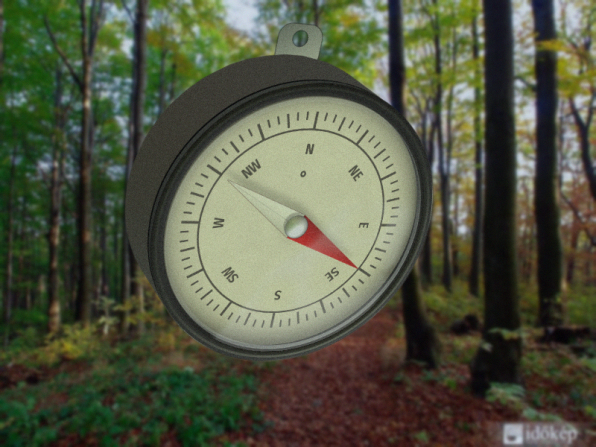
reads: value=120 unit=°
